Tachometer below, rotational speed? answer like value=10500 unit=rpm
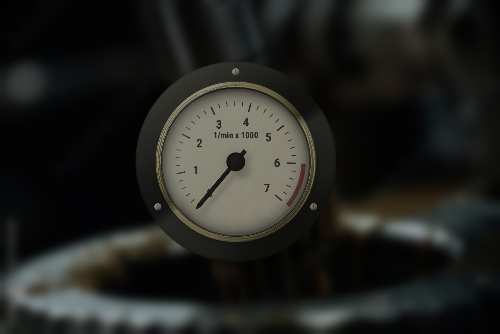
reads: value=0 unit=rpm
